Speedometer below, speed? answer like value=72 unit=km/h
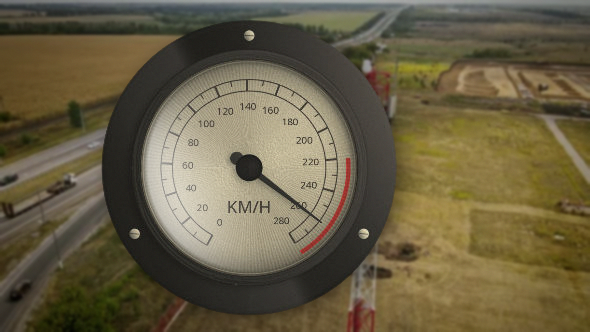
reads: value=260 unit=km/h
